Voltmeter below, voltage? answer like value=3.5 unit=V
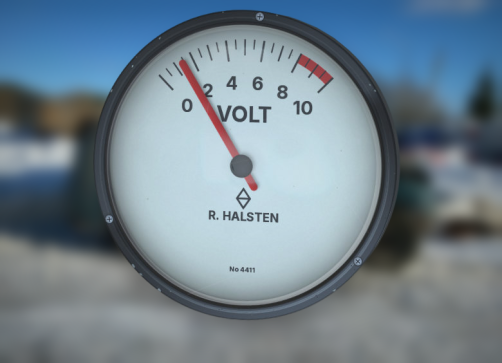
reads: value=1.5 unit=V
